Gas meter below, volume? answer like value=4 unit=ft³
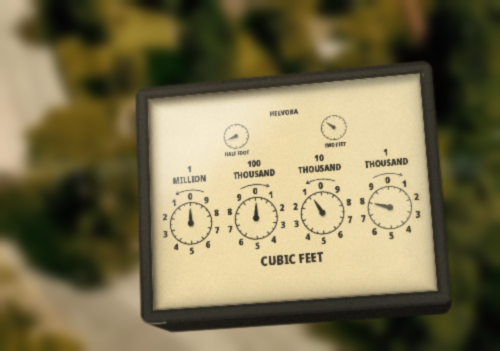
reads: value=800 unit=ft³
